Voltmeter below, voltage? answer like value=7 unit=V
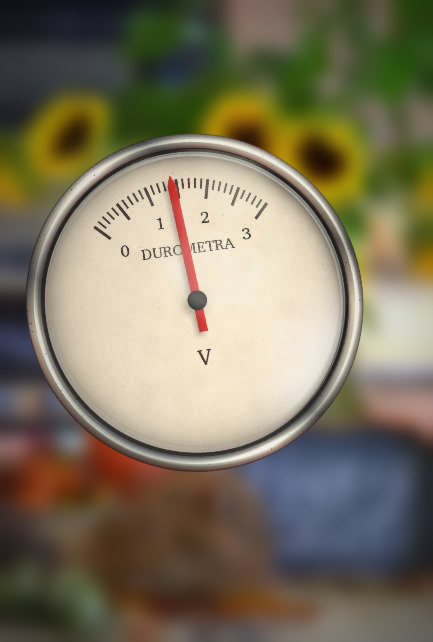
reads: value=1.4 unit=V
